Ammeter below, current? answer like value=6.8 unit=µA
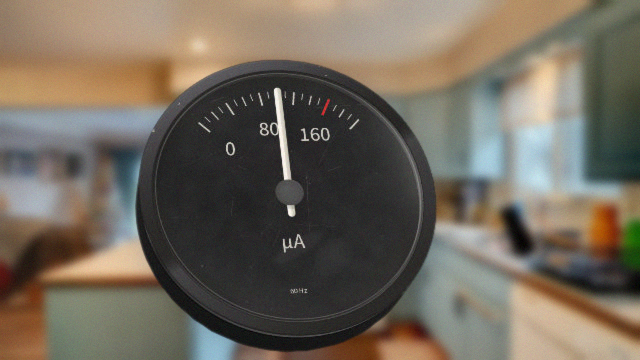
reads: value=100 unit=µA
